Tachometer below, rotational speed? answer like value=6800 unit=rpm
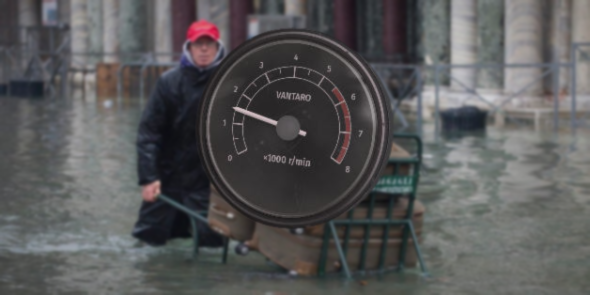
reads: value=1500 unit=rpm
